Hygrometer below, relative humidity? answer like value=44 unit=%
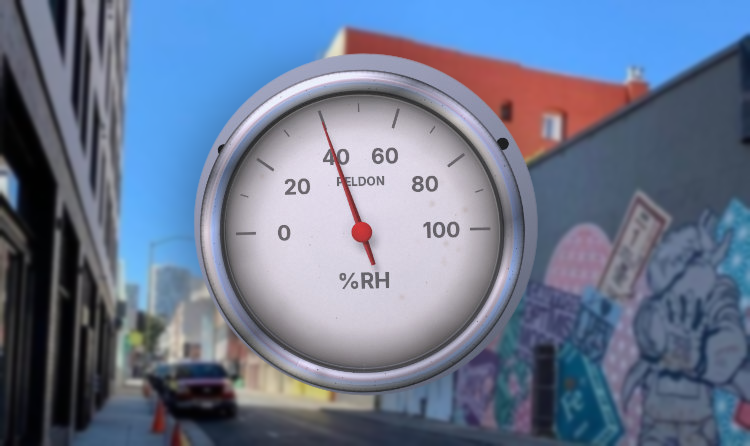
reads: value=40 unit=%
